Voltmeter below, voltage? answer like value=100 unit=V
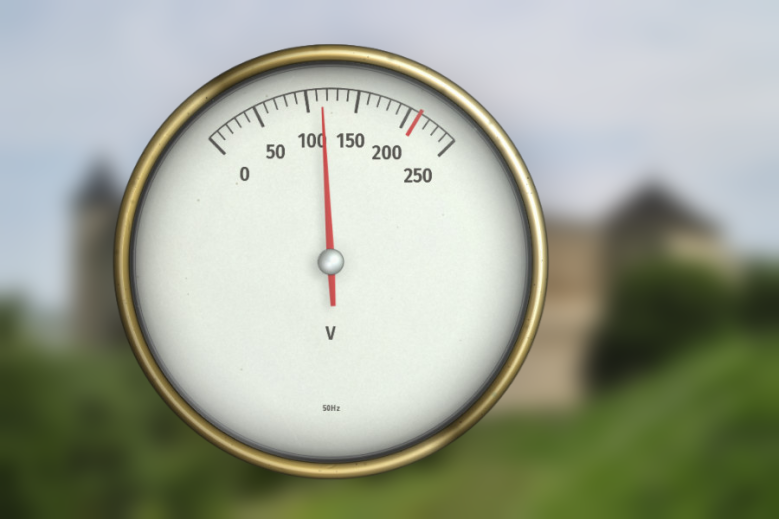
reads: value=115 unit=V
